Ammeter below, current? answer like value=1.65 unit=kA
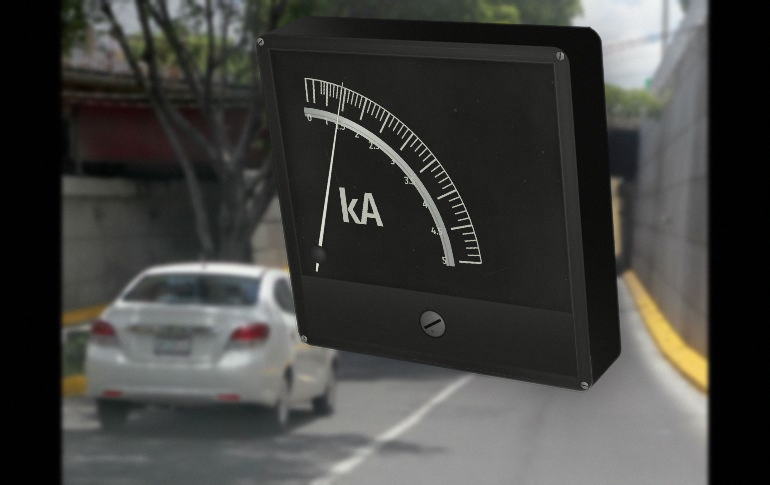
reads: value=1.5 unit=kA
